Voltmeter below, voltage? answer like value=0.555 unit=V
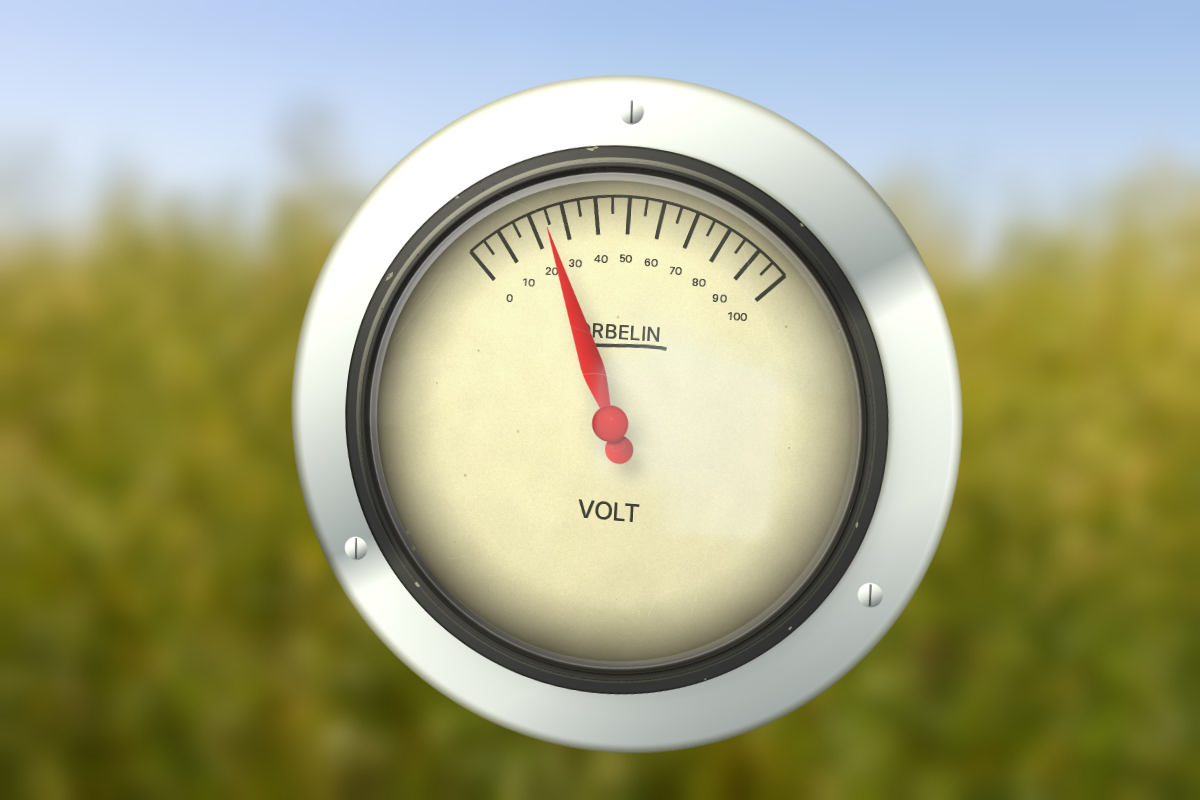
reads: value=25 unit=V
